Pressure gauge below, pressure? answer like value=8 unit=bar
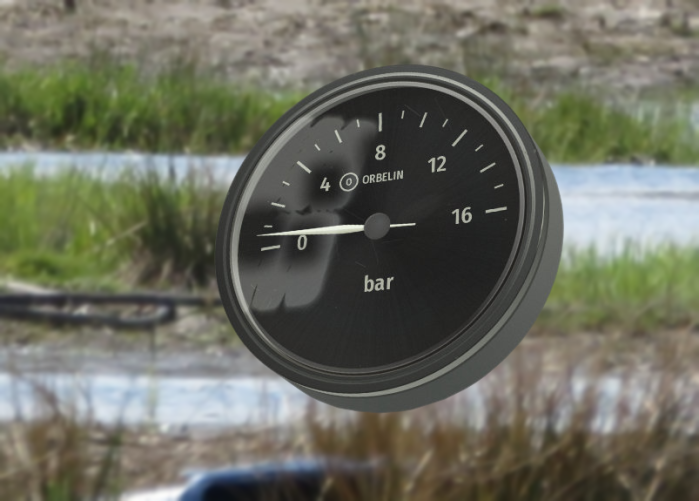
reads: value=0.5 unit=bar
